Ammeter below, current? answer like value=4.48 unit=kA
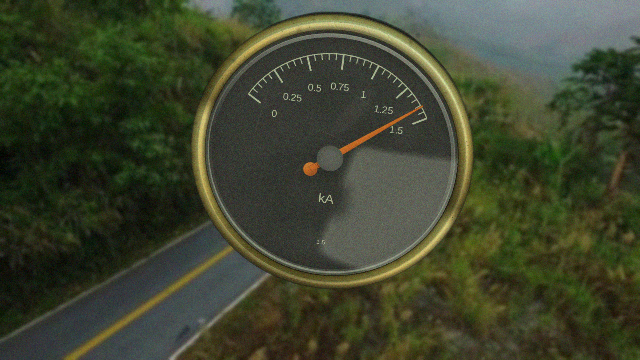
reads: value=1.4 unit=kA
